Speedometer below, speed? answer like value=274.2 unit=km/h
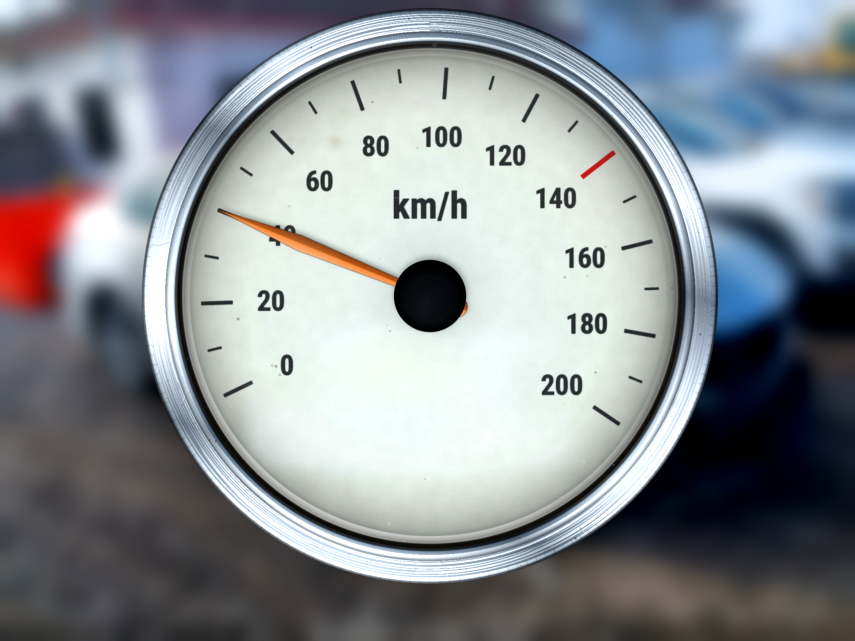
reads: value=40 unit=km/h
